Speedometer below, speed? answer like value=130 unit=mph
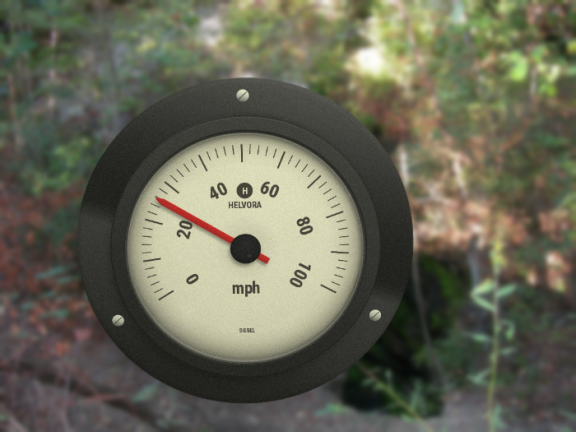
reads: value=26 unit=mph
